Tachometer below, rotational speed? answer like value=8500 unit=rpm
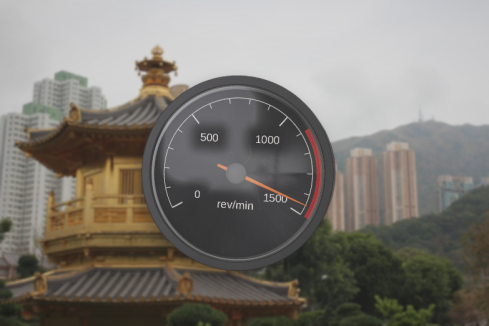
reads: value=1450 unit=rpm
